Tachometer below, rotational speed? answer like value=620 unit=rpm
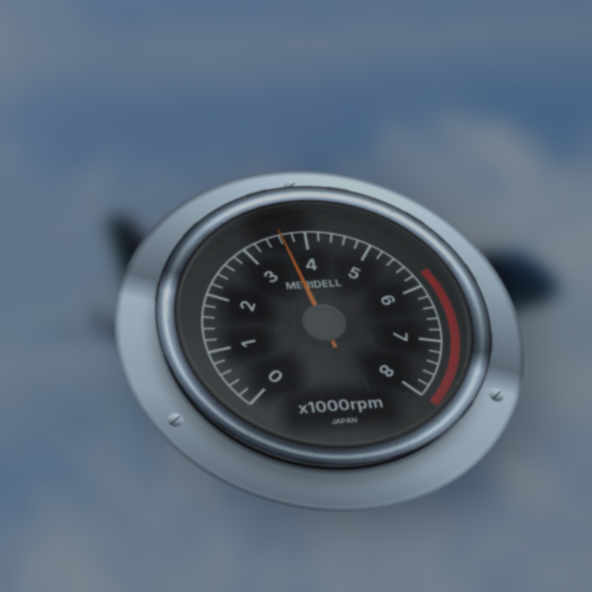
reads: value=3600 unit=rpm
